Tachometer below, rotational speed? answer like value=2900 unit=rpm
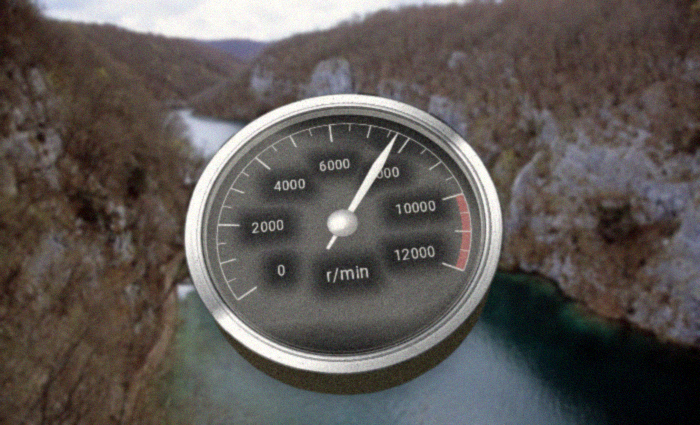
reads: value=7750 unit=rpm
